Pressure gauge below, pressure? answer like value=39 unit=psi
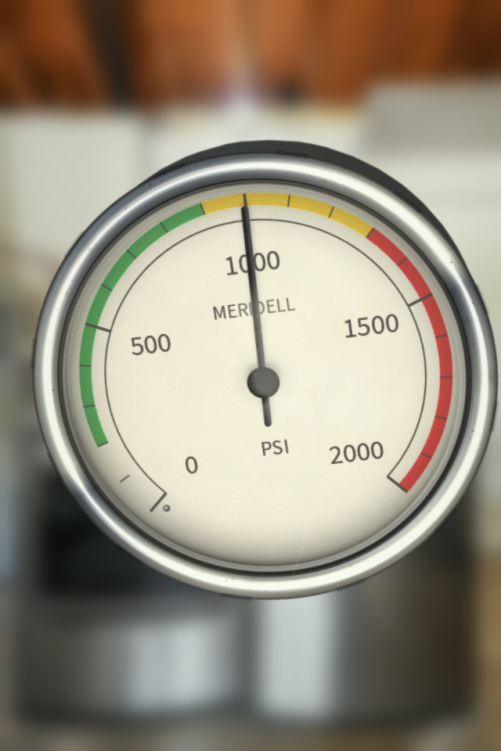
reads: value=1000 unit=psi
